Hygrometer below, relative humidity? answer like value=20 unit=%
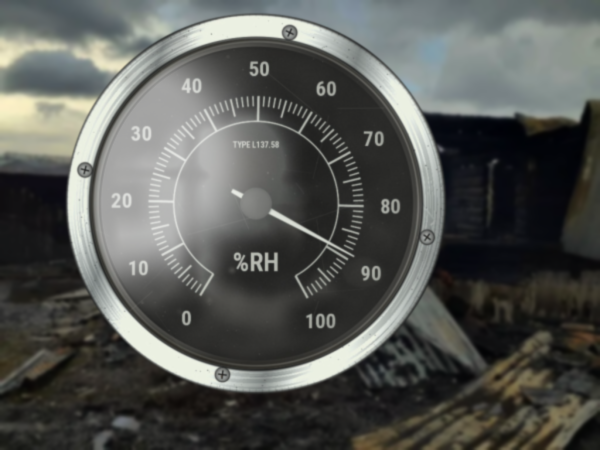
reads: value=89 unit=%
